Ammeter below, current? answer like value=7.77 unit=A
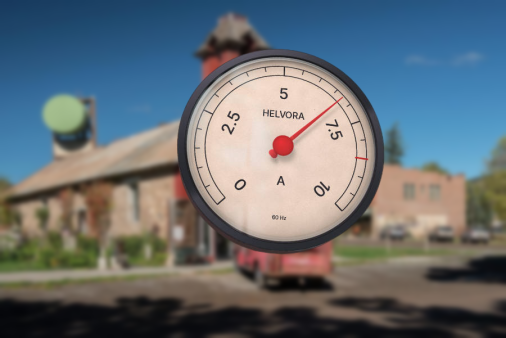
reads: value=6.75 unit=A
